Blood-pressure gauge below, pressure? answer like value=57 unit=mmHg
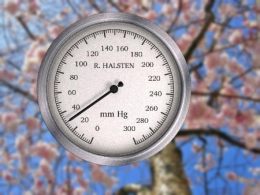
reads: value=30 unit=mmHg
